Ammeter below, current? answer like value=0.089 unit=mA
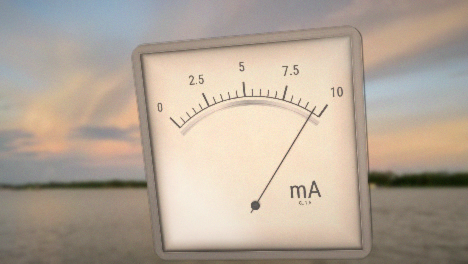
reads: value=9.5 unit=mA
